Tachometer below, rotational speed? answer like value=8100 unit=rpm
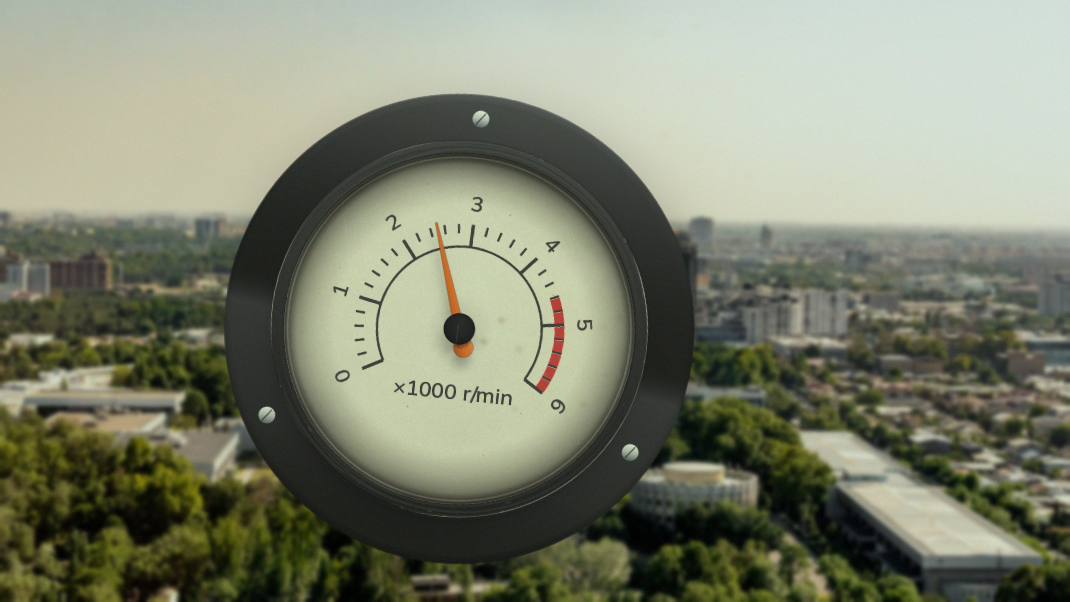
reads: value=2500 unit=rpm
